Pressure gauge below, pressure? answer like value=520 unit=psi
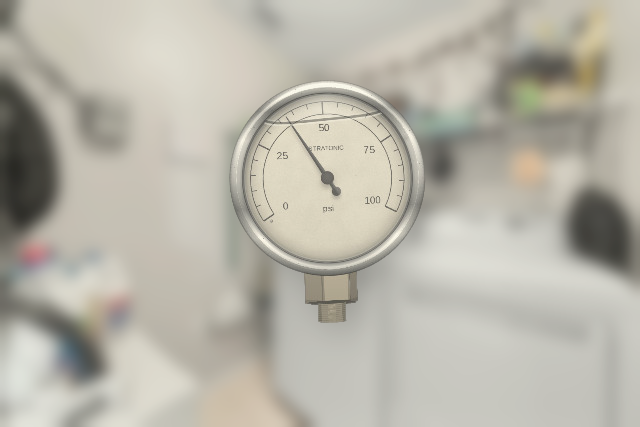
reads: value=37.5 unit=psi
